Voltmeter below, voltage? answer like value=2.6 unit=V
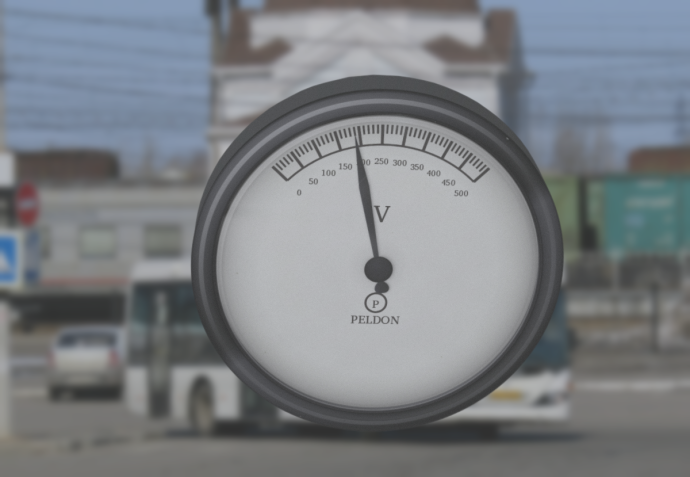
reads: value=190 unit=V
